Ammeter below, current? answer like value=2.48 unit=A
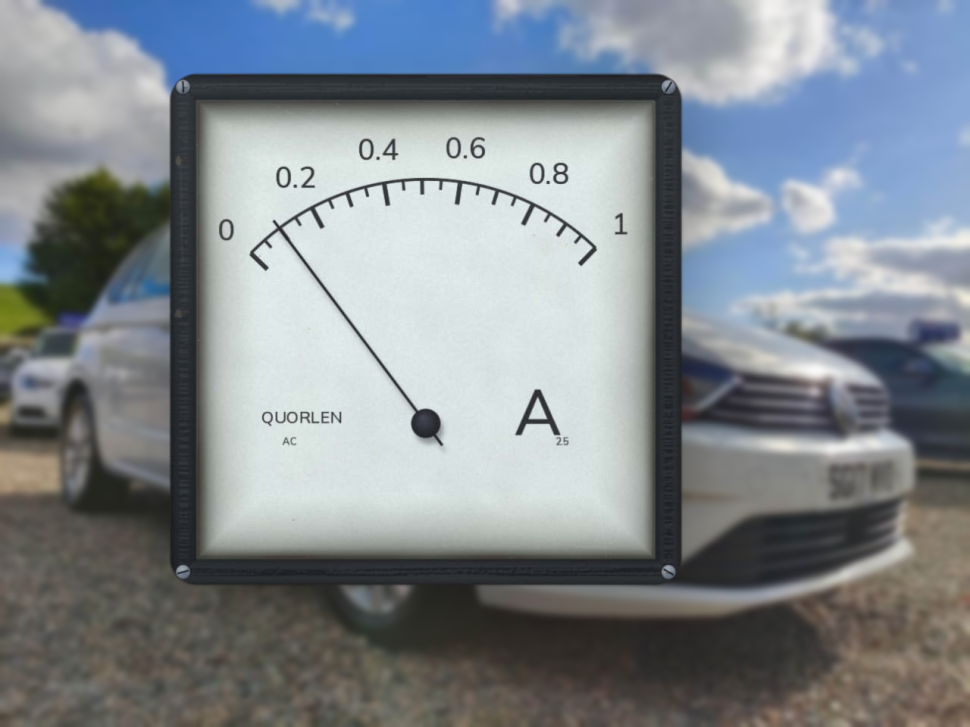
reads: value=0.1 unit=A
